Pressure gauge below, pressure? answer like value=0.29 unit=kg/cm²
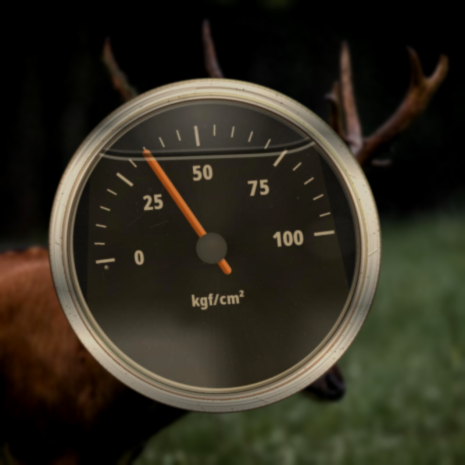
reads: value=35 unit=kg/cm²
